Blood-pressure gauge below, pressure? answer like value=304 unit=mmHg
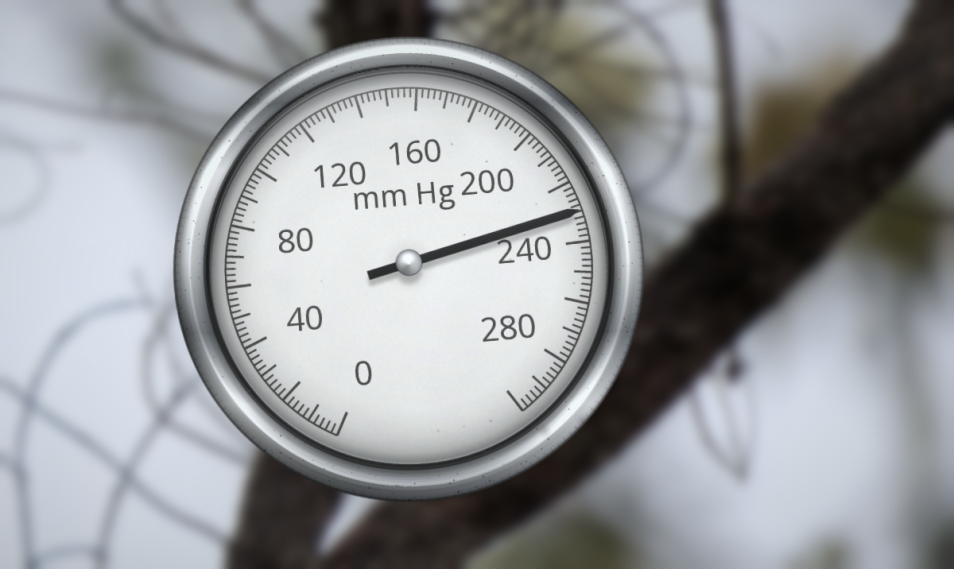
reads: value=230 unit=mmHg
